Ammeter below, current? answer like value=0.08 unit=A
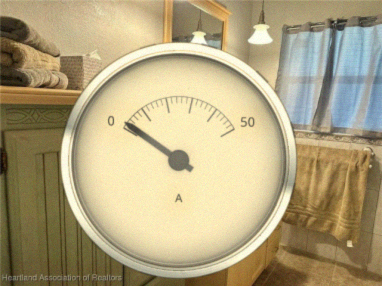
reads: value=2 unit=A
